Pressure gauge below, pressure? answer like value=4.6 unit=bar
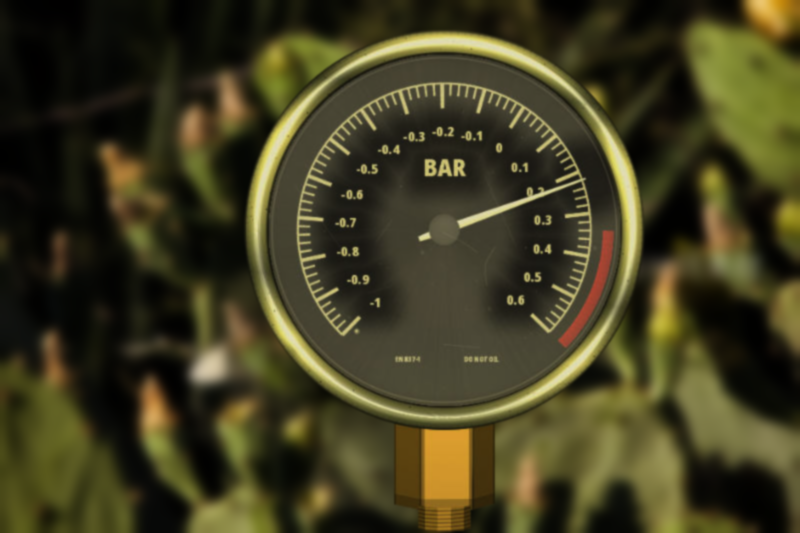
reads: value=0.22 unit=bar
